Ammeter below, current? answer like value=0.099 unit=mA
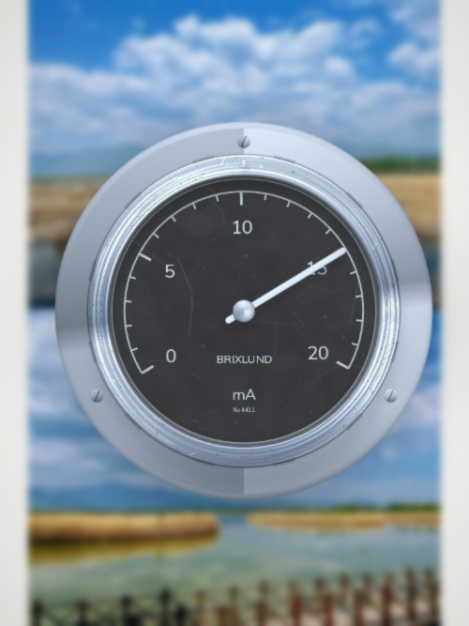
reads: value=15 unit=mA
